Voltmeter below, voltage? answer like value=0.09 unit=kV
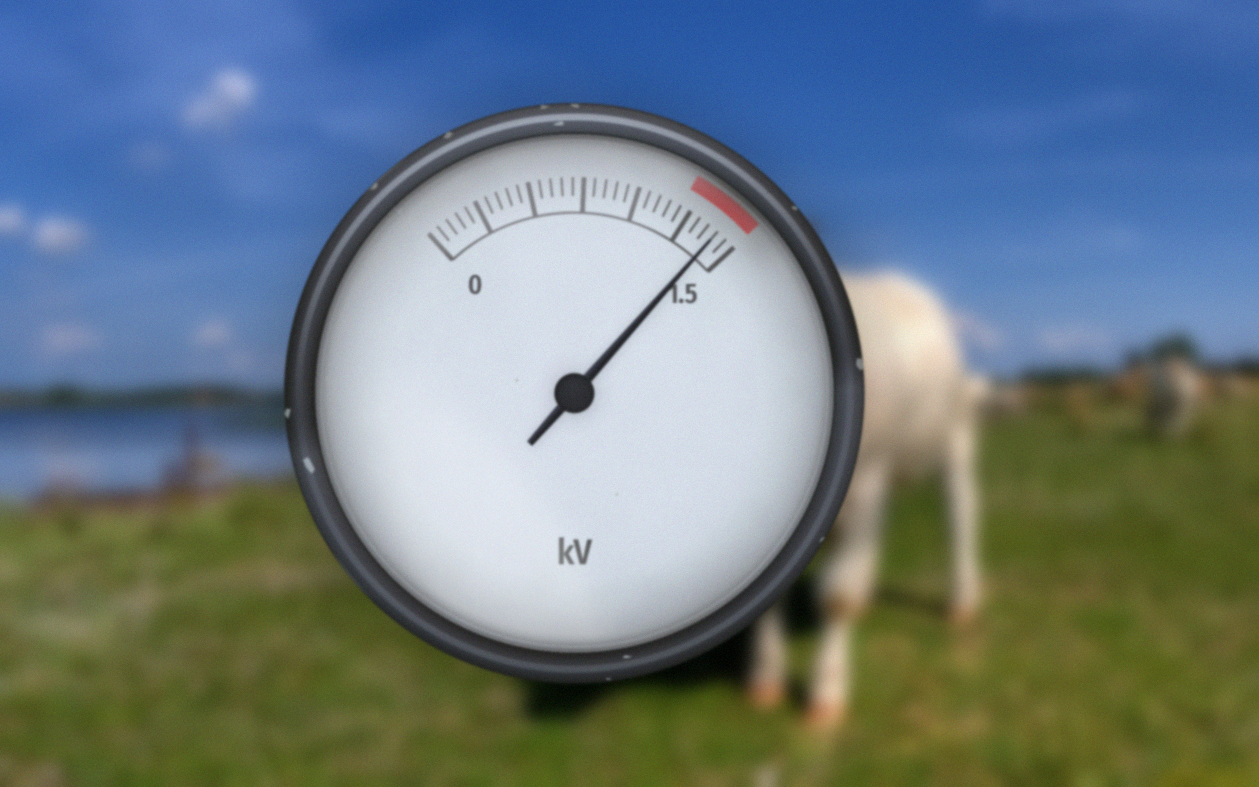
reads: value=1.4 unit=kV
